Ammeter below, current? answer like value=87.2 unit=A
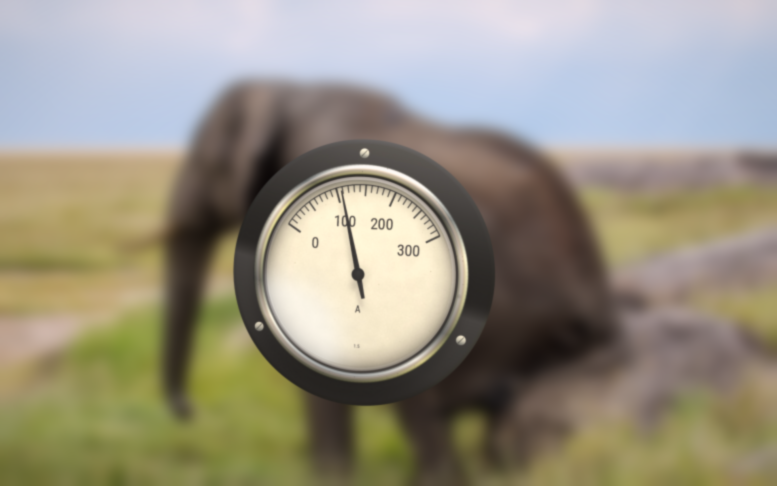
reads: value=110 unit=A
